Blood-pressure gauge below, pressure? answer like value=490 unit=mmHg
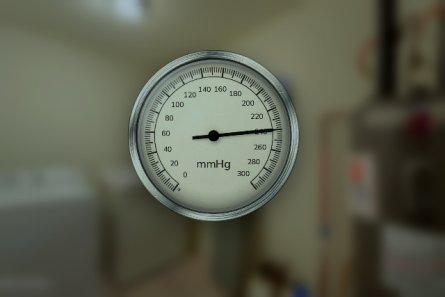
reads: value=240 unit=mmHg
